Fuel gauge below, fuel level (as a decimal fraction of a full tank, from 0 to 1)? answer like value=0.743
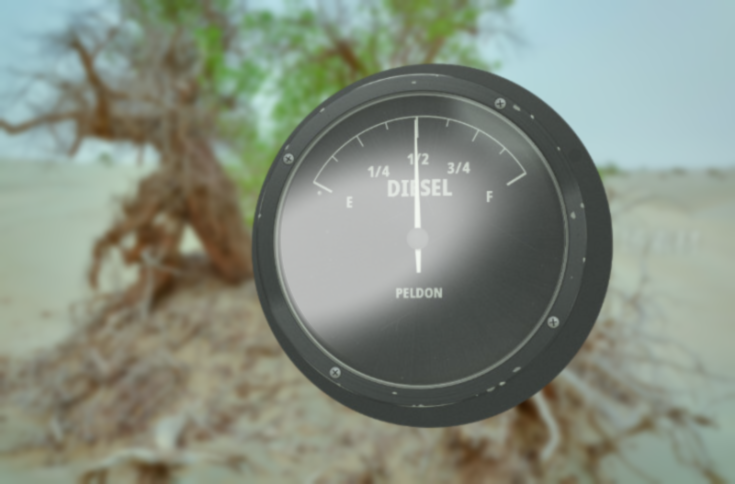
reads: value=0.5
